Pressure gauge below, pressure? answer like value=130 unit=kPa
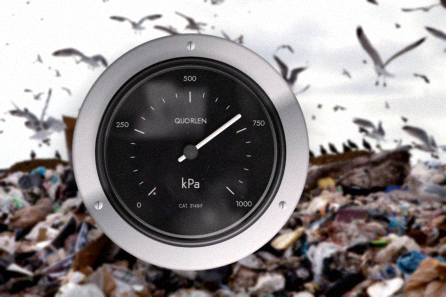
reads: value=700 unit=kPa
